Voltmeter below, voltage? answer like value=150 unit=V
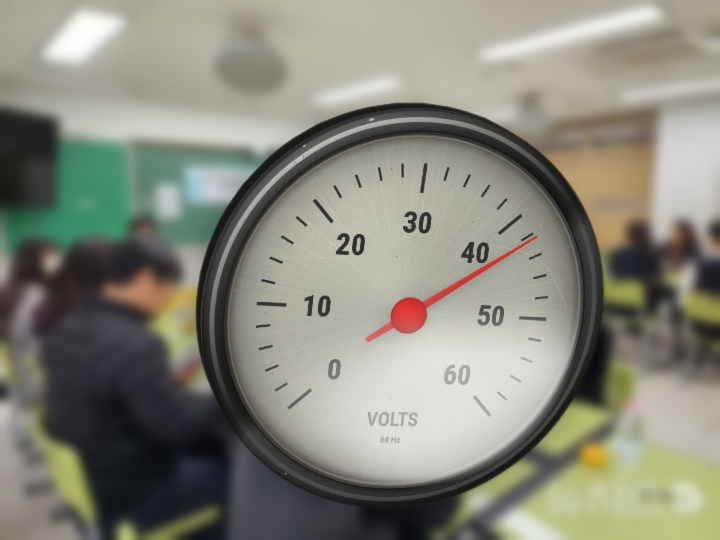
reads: value=42 unit=V
